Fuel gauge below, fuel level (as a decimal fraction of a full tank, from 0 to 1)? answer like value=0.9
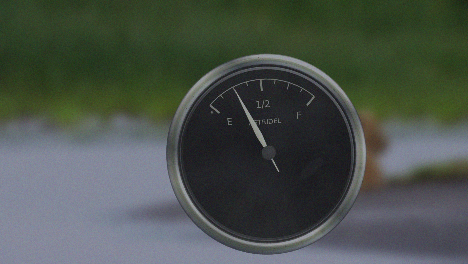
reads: value=0.25
